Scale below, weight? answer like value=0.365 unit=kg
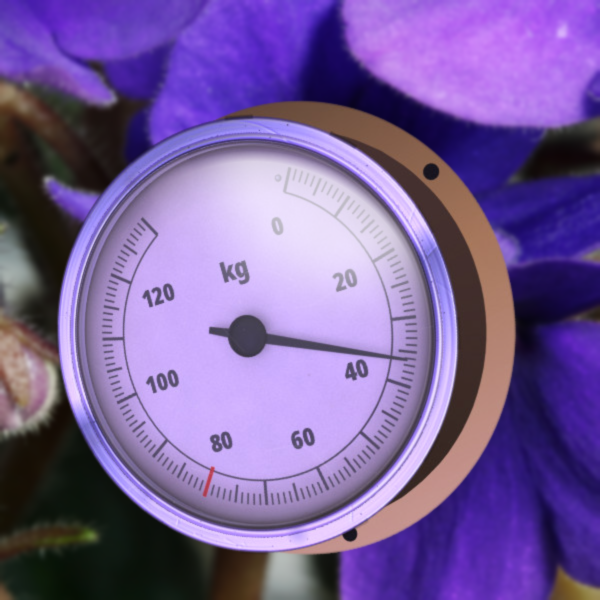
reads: value=36 unit=kg
